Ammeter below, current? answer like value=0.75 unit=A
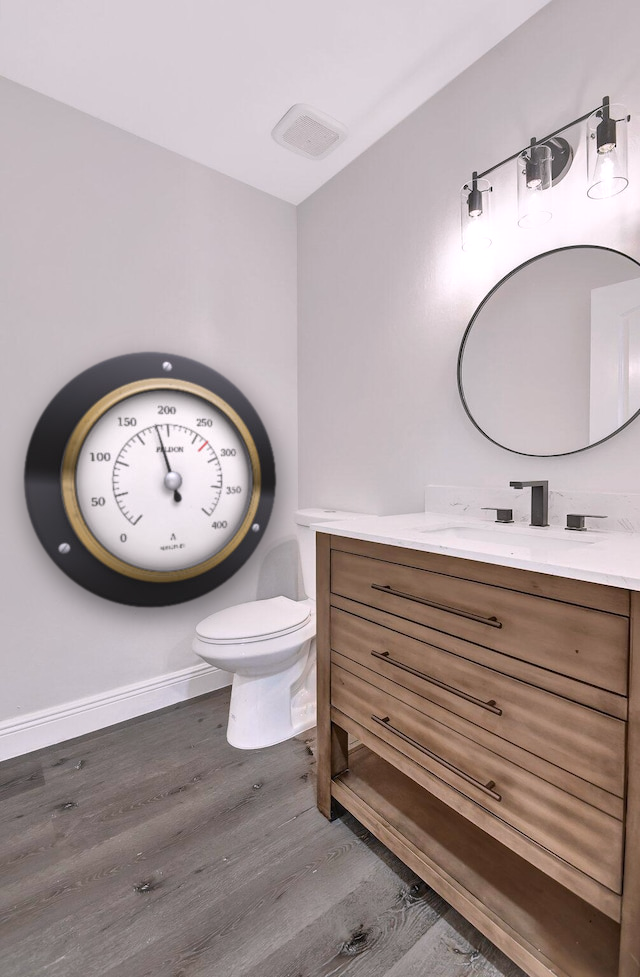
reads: value=180 unit=A
